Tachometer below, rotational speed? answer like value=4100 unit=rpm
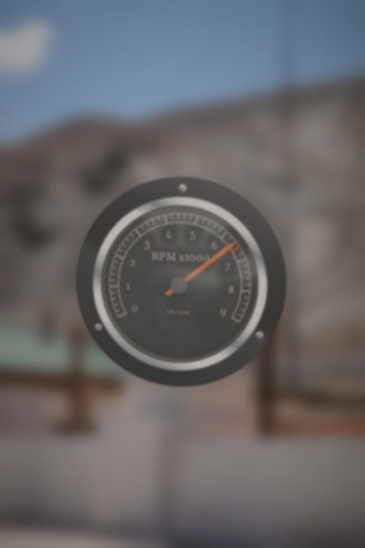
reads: value=6400 unit=rpm
